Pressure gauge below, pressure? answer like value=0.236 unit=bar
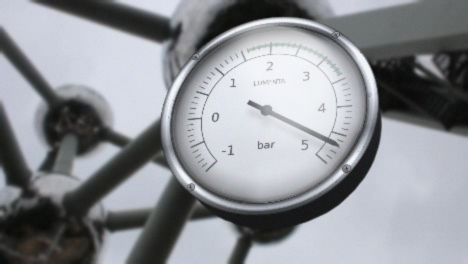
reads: value=4.7 unit=bar
